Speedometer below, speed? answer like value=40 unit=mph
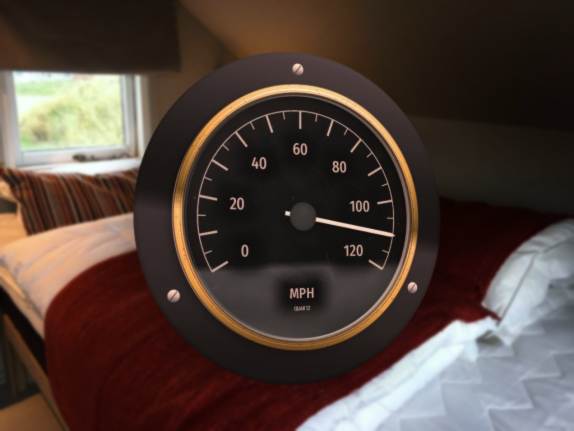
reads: value=110 unit=mph
